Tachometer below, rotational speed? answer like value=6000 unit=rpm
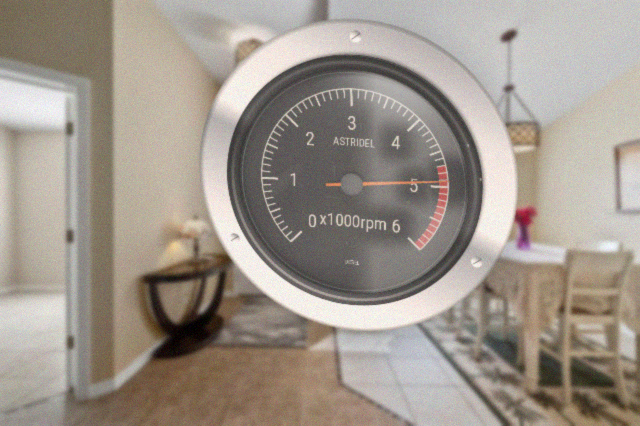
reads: value=4900 unit=rpm
